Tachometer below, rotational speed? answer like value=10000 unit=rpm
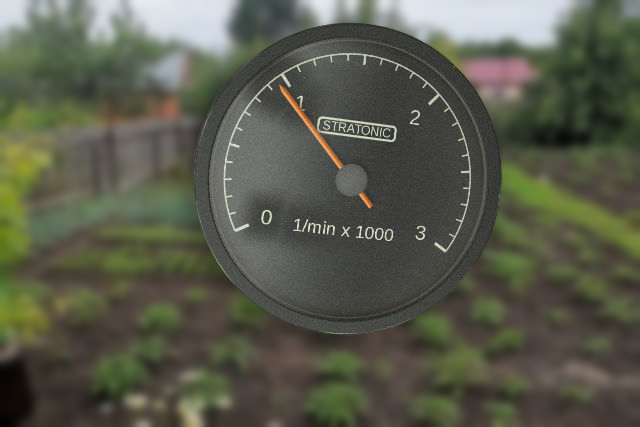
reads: value=950 unit=rpm
